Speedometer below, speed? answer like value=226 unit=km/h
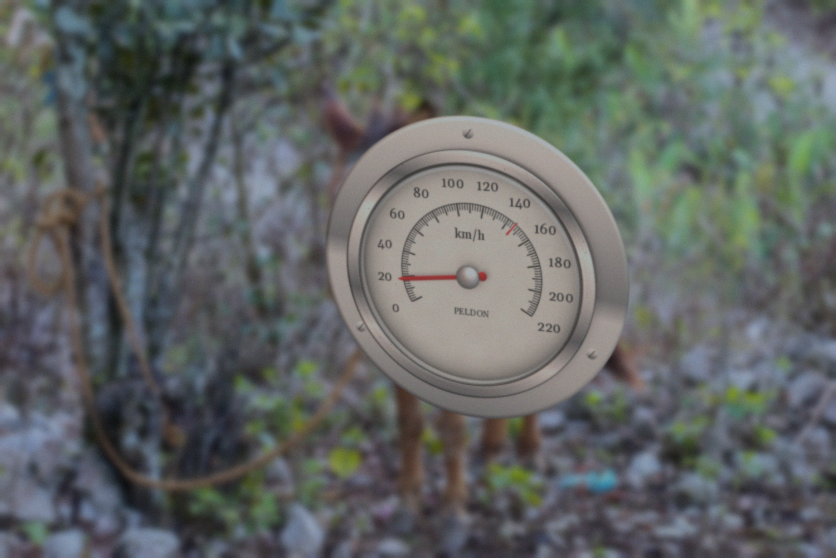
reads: value=20 unit=km/h
